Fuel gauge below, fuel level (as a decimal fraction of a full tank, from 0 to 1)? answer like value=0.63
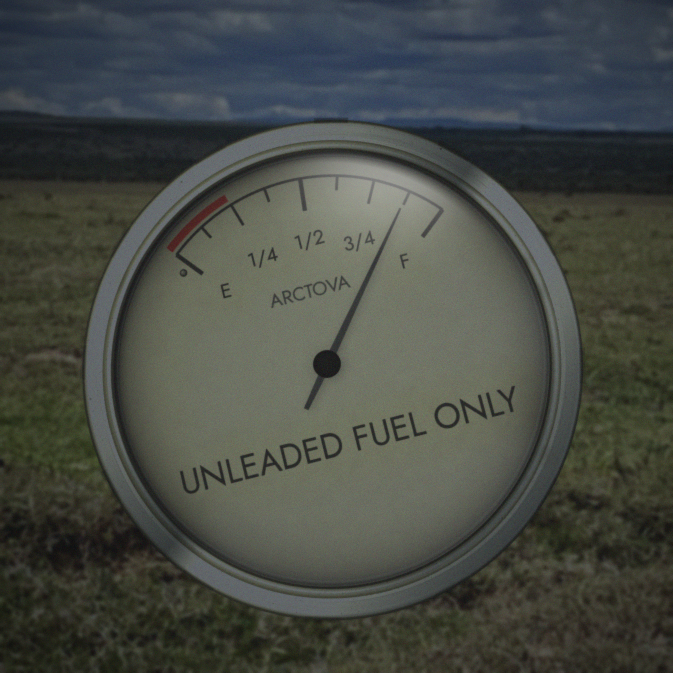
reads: value=0.875
